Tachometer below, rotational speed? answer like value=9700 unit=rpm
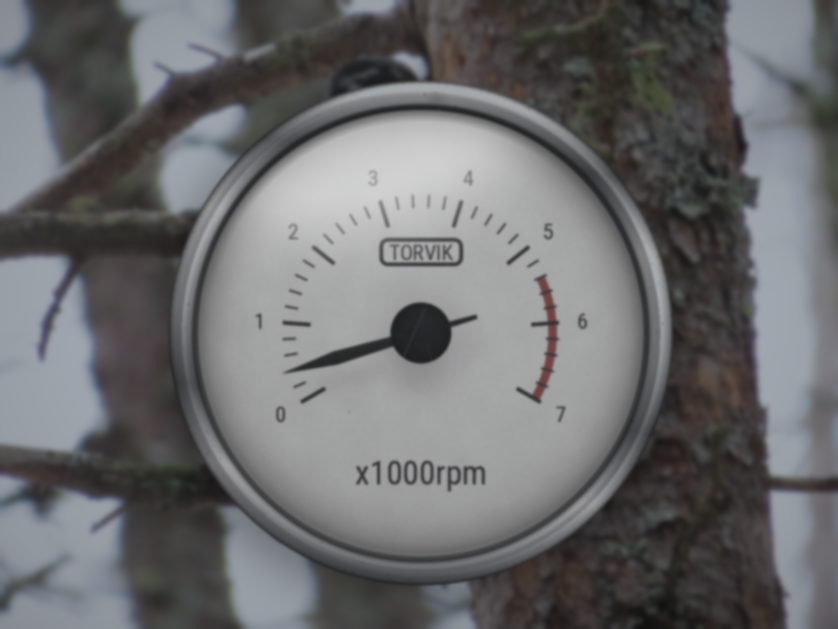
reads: value=400 unit=rpm
